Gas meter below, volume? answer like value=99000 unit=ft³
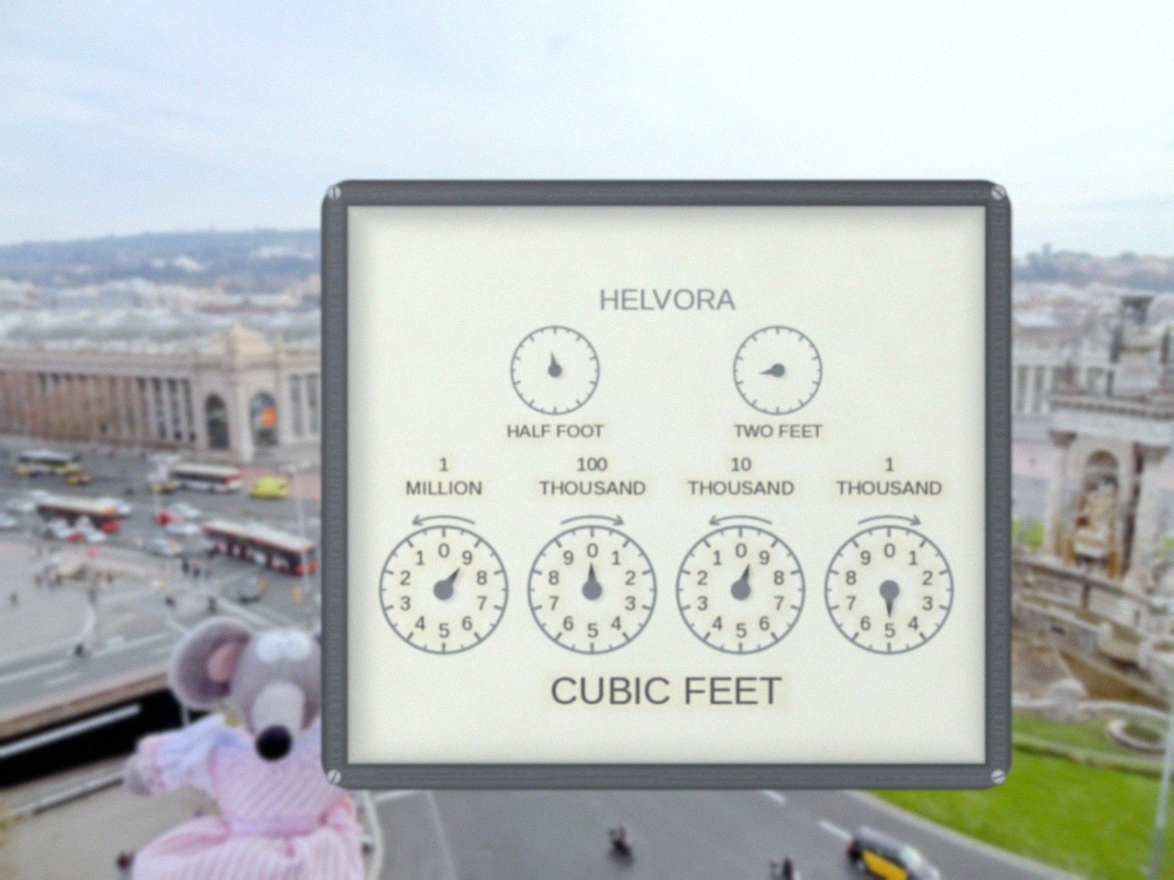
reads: value=899500 unit=ft³
